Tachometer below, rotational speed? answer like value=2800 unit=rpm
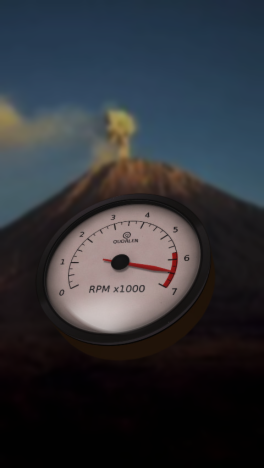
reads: value=6500 unit=rpm
